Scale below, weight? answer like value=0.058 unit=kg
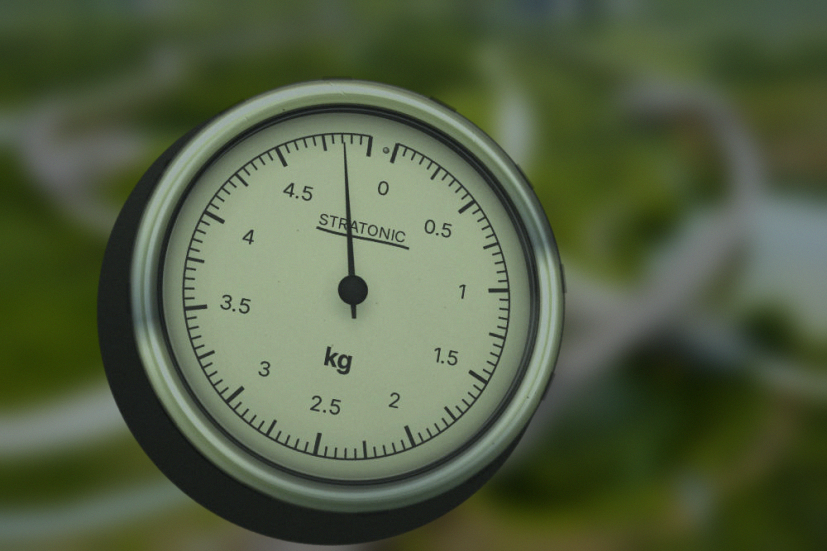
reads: value=4.85 unit=kg
